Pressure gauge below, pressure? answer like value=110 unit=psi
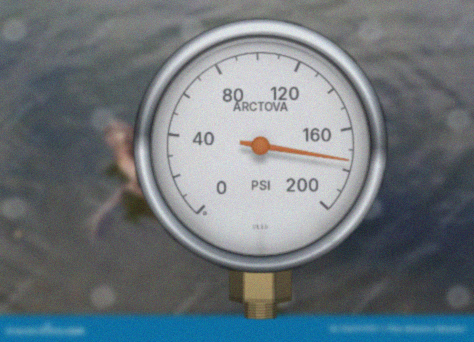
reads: value=175 unit=psi
